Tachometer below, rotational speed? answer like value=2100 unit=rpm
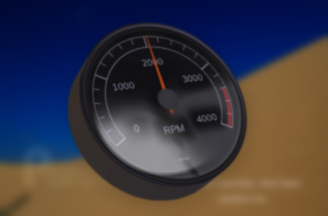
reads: value=2000 unit=rpm
